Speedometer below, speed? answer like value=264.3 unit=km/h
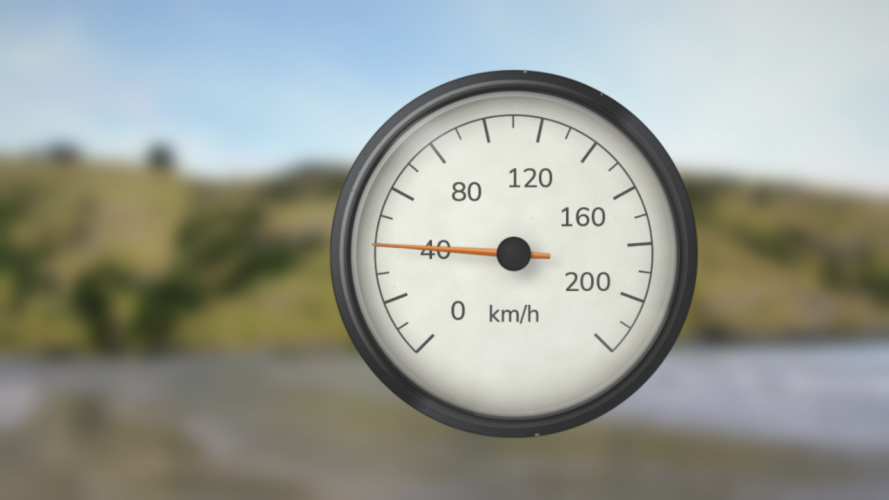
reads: value=40 unit=km/h
